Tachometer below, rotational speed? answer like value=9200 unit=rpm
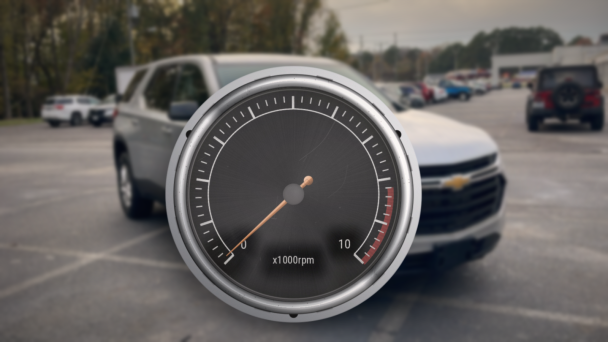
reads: value=100 unit=rpm
